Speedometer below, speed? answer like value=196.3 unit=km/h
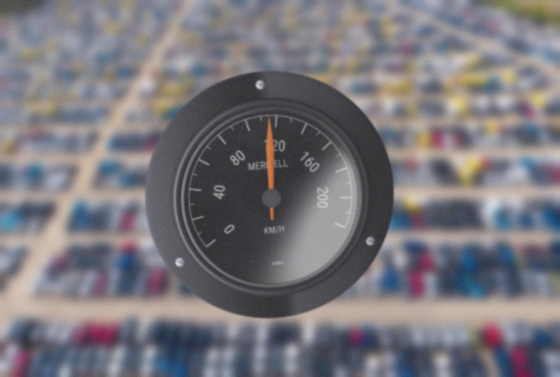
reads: value=115 unit=km/h
